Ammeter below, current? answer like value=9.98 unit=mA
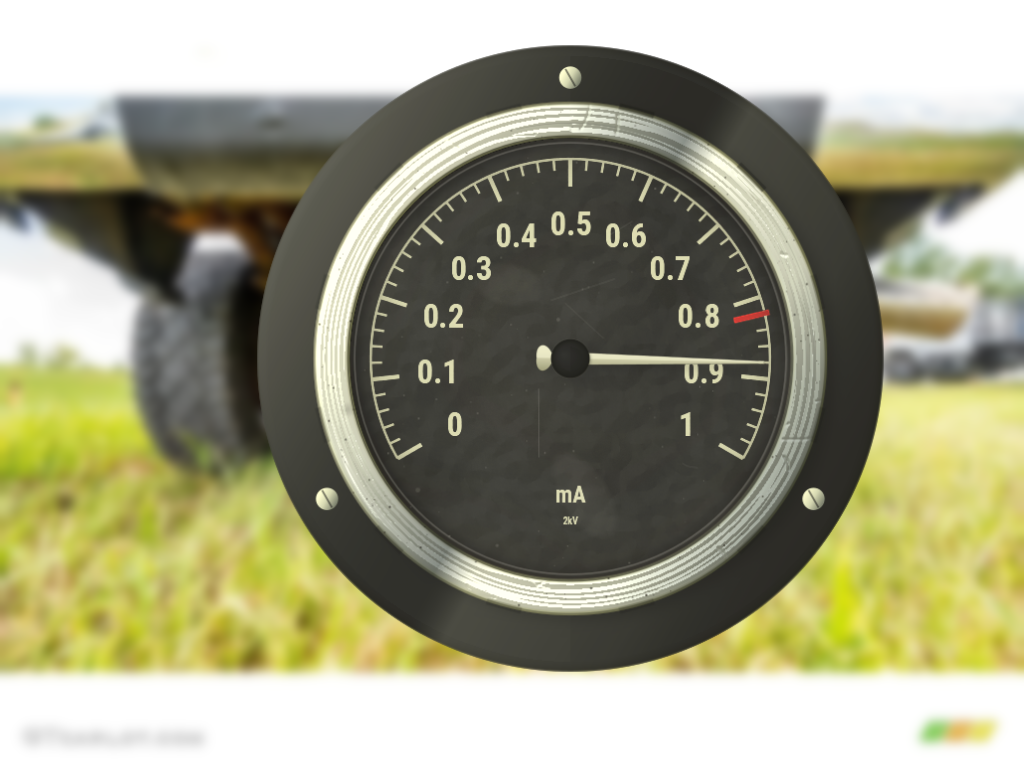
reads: value=0.88 unit=mA
